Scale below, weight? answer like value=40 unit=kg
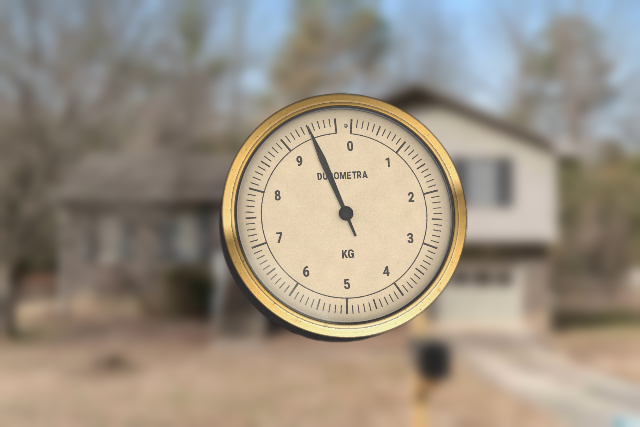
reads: value=9.5 unit=kg
